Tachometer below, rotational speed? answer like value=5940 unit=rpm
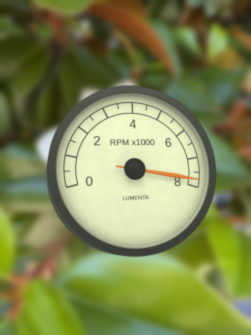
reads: value=7750 unit=rpm
